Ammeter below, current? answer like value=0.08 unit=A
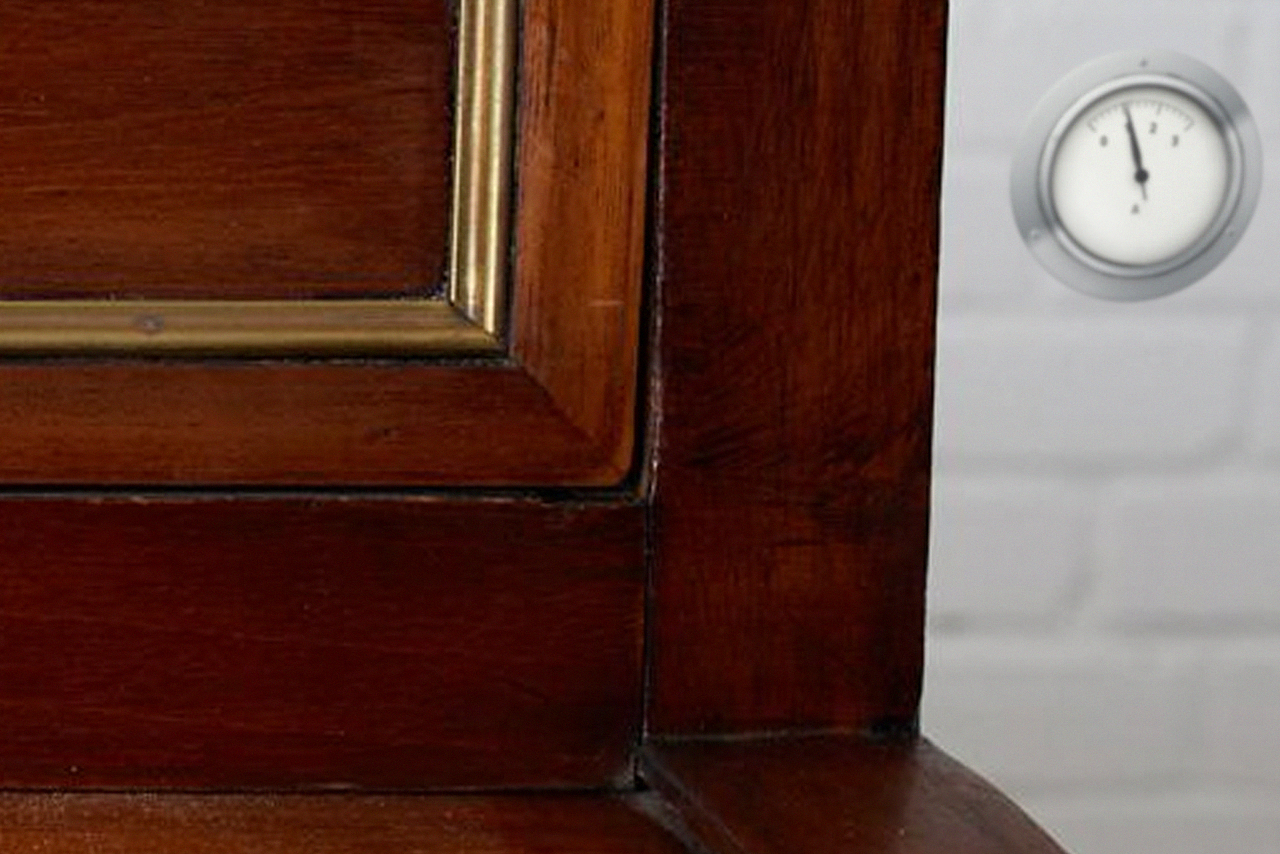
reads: value=1 unit=A
